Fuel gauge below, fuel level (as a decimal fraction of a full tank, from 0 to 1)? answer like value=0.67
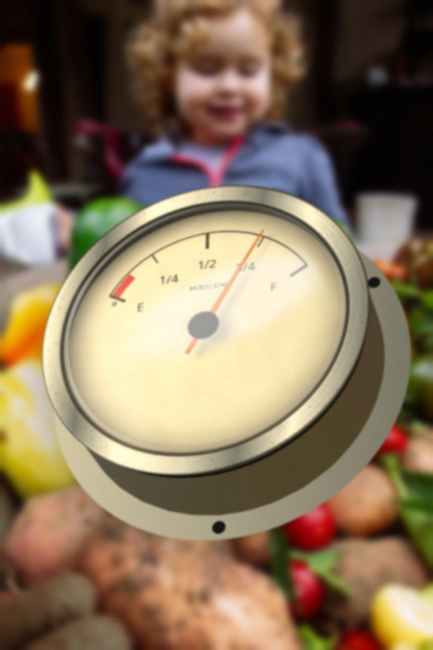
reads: value=0.75
